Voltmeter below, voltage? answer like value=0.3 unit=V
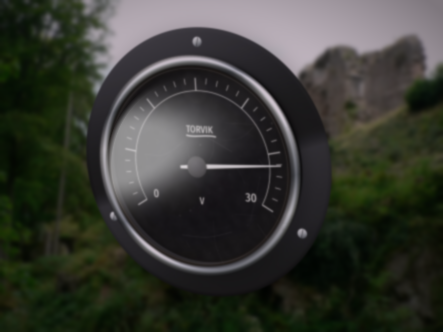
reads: value=26 unit=V
